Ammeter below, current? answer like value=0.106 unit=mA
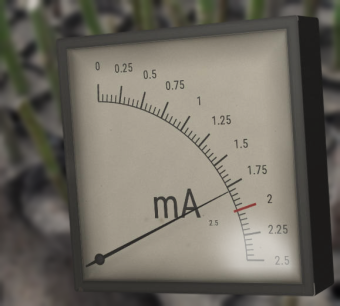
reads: value=1.8 unit=mA
